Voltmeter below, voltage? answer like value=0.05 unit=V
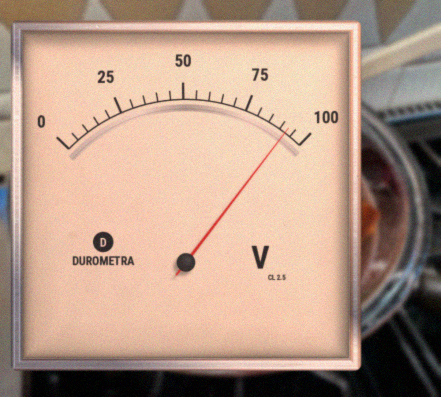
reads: value=92.5 unit=V
